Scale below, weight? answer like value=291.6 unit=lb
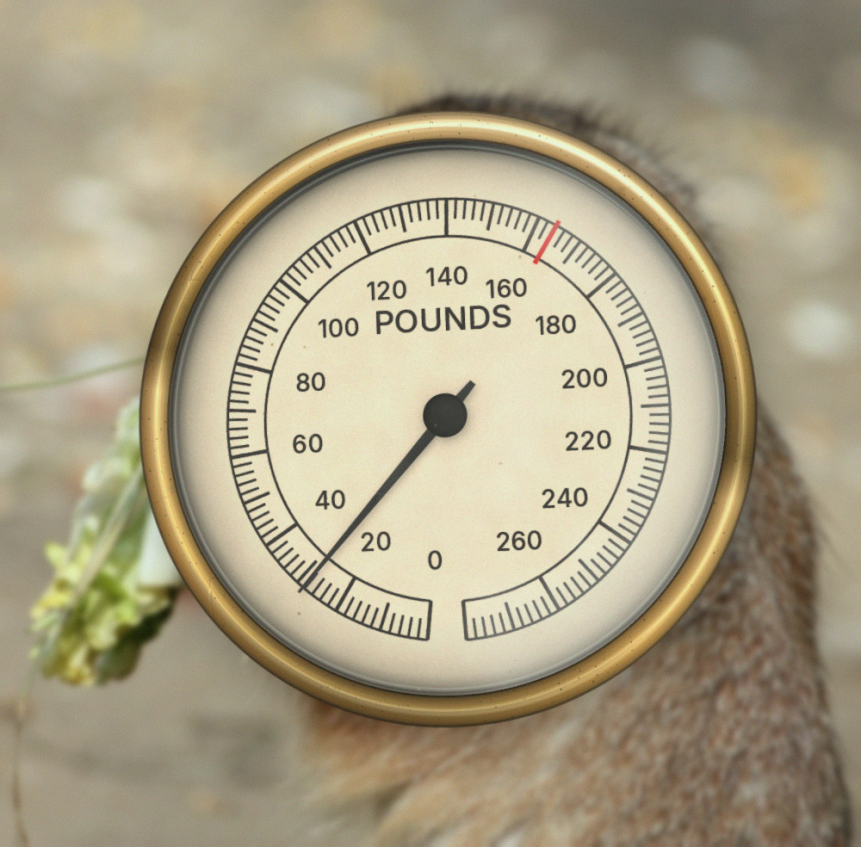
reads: value=28 unit=lb
